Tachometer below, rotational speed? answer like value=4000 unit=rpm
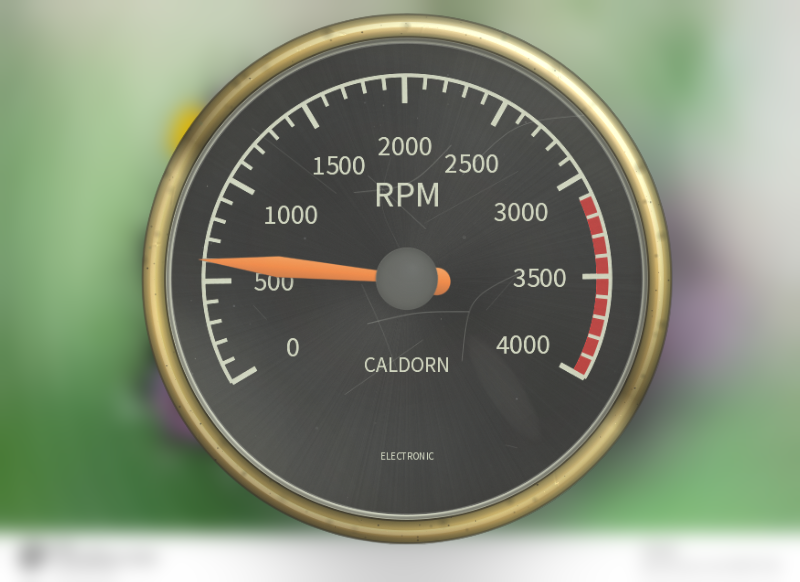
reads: value=600 unit=rpm
